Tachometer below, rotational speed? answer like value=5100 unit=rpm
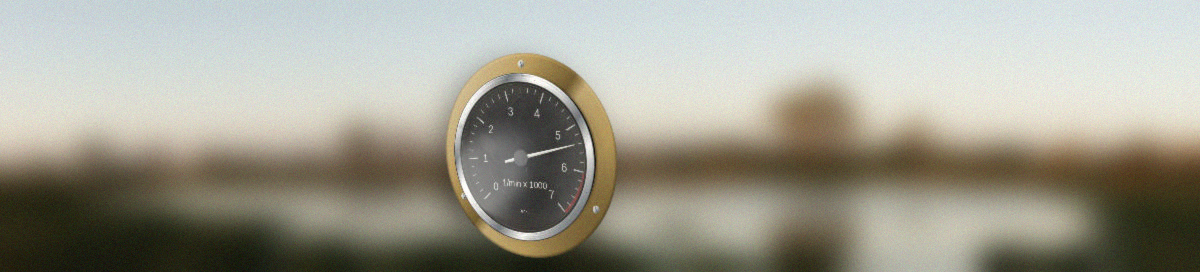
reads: value=5400 unit=rpm
